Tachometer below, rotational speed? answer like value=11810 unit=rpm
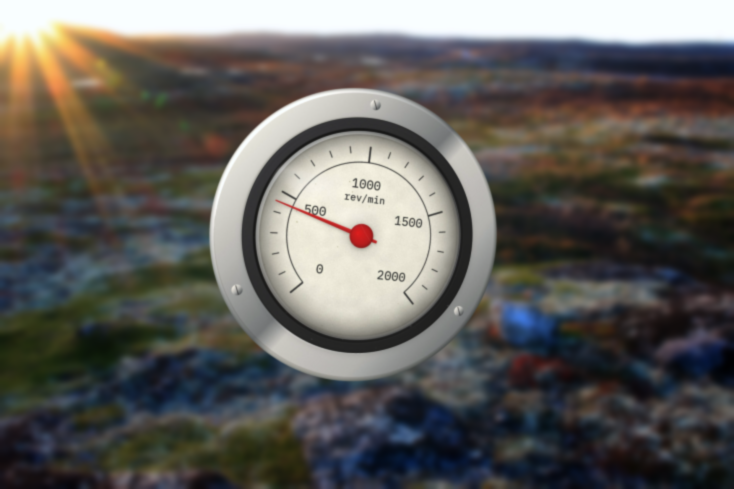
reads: value=450 unit=rpm
